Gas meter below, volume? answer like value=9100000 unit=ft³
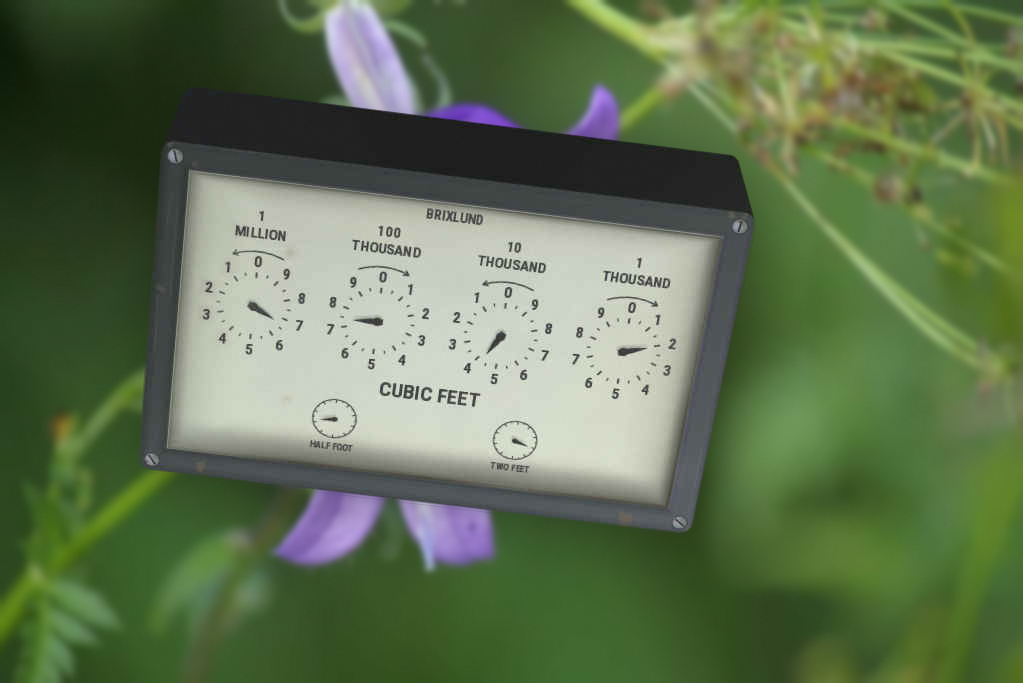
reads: value=674200 unit=ft³
